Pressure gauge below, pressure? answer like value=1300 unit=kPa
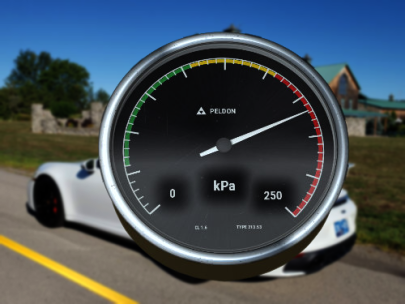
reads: value=185 unit=kPa
